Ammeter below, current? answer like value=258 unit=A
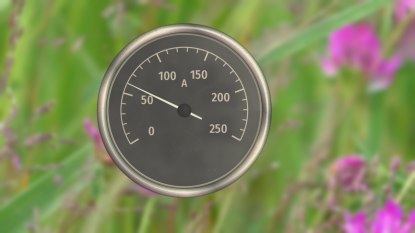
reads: value=60 unit=A
